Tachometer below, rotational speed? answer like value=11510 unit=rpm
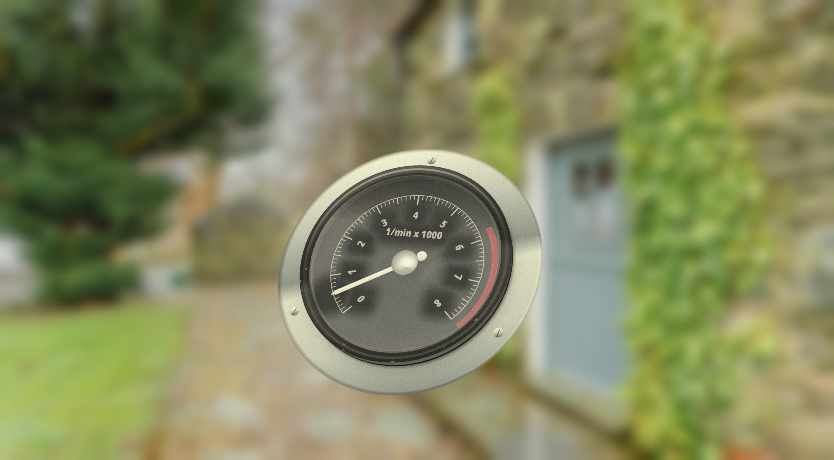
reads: value=500 unit=rpm
